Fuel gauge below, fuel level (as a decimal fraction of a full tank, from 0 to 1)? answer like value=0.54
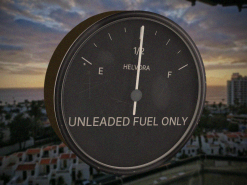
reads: value=0.5
